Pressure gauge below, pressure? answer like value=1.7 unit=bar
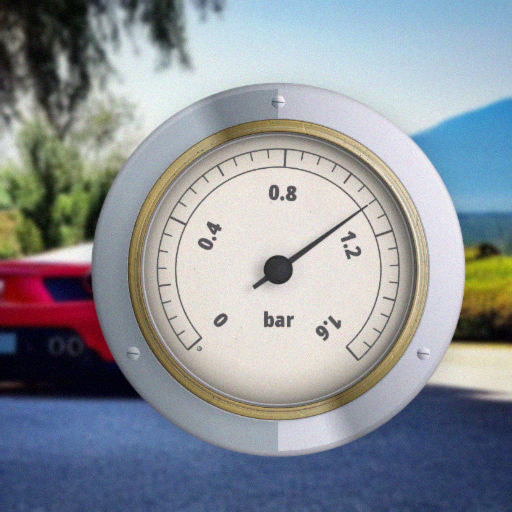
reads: value=1.1 unit=bar
